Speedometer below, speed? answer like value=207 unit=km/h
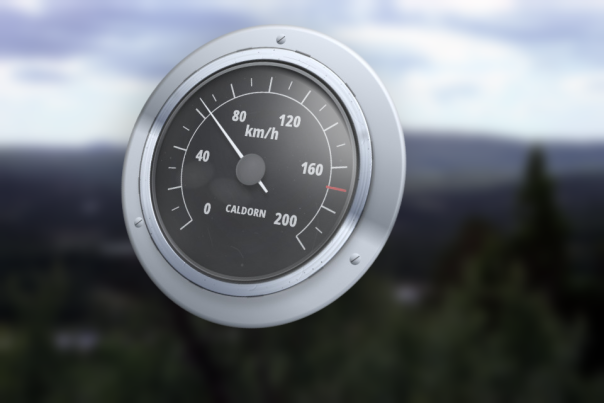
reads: value=65 unit=km/h
